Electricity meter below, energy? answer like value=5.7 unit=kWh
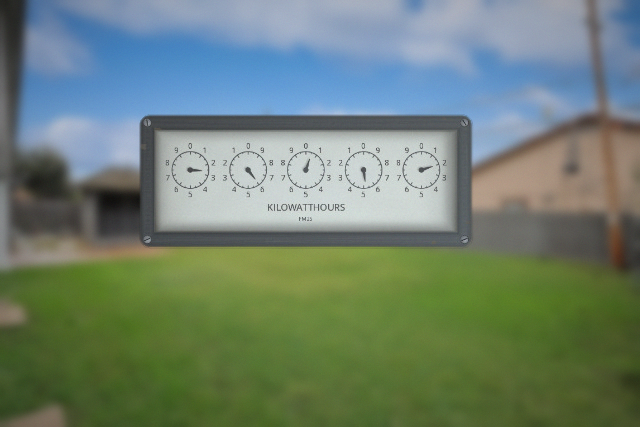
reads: value=26052 unit=kWh
